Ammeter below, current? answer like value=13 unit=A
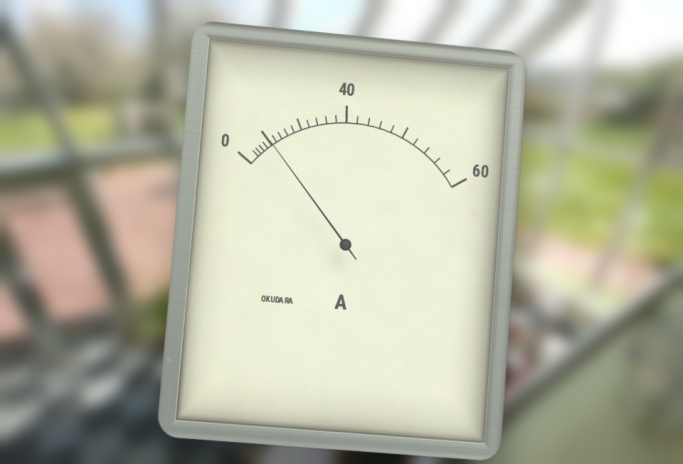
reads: value=20 unit=A
